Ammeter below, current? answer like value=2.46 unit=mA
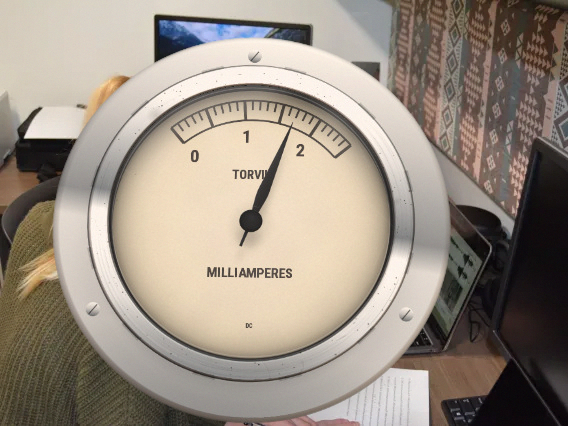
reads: value=1.7 unit=mA
